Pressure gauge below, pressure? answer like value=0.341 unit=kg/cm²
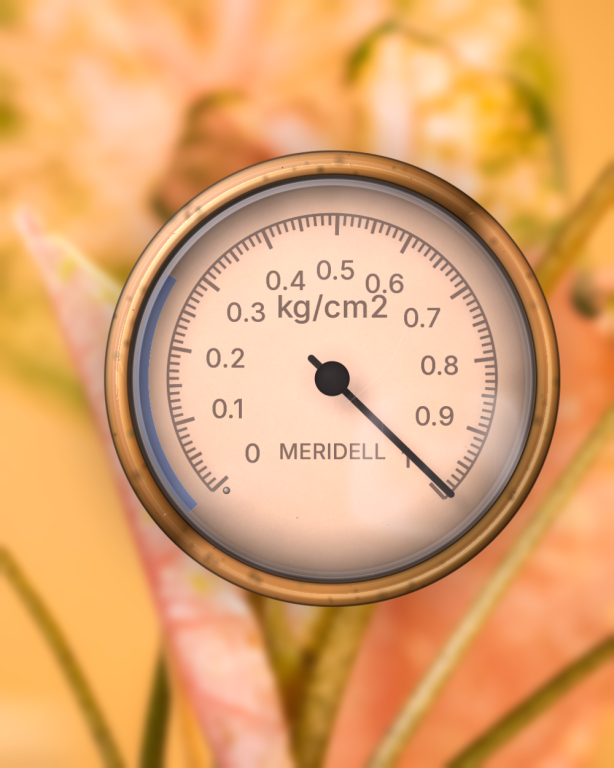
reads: value=0.99 unit=kg/cm²
